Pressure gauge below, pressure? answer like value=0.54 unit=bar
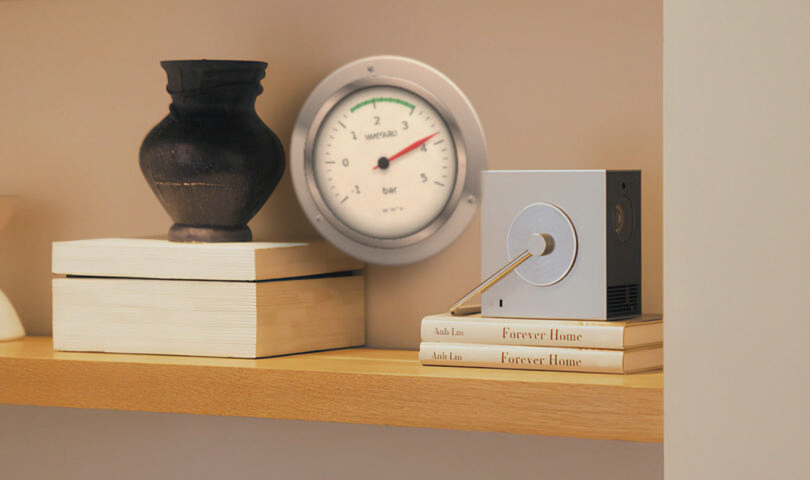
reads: value=3.8 unit=bar
